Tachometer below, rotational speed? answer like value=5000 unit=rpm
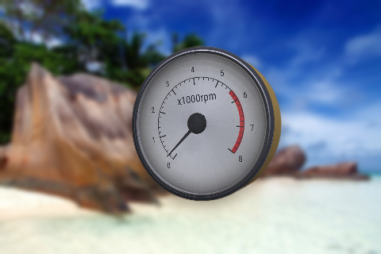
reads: value=200 unit=rpm
